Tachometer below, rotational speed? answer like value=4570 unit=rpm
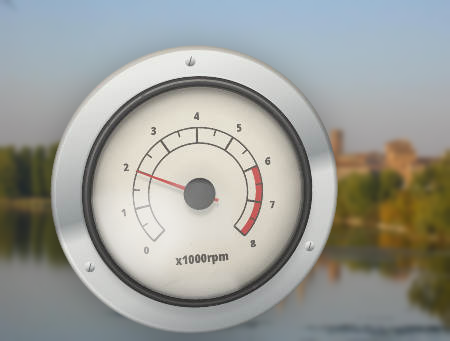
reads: value=2000 unit=rpm
